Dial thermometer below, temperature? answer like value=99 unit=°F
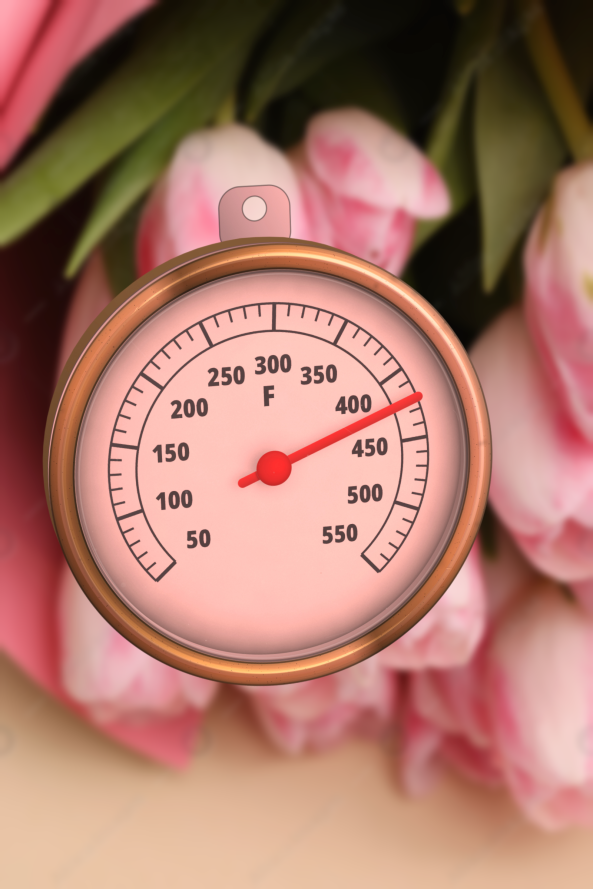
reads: value=420 unit=°F
